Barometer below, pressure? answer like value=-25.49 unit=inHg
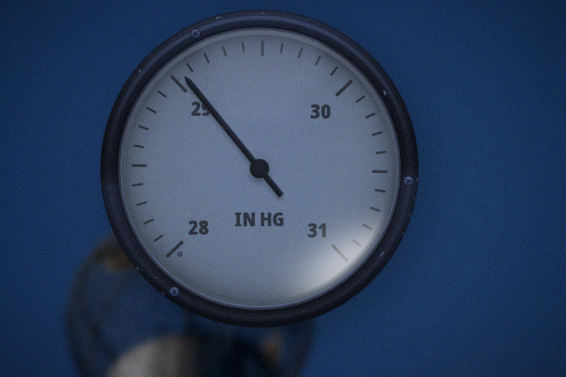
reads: value=29.05 unit=inHg
